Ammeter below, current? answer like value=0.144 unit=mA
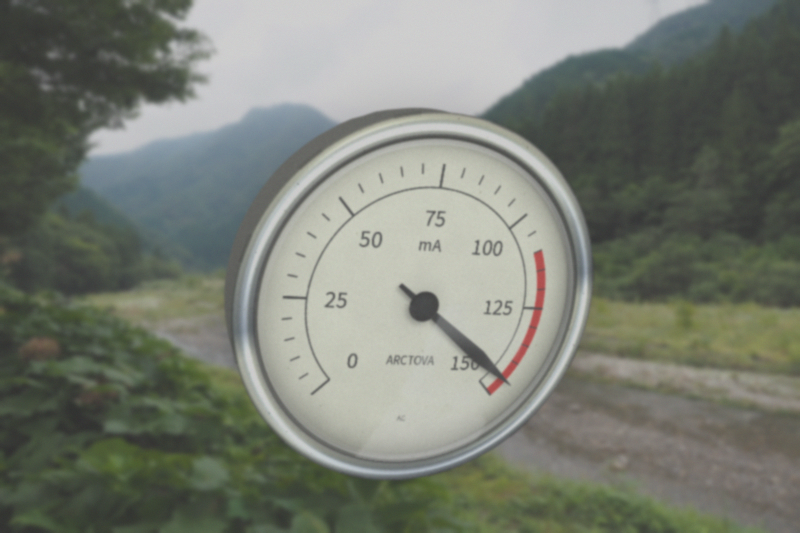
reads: value=145 unit=mA
